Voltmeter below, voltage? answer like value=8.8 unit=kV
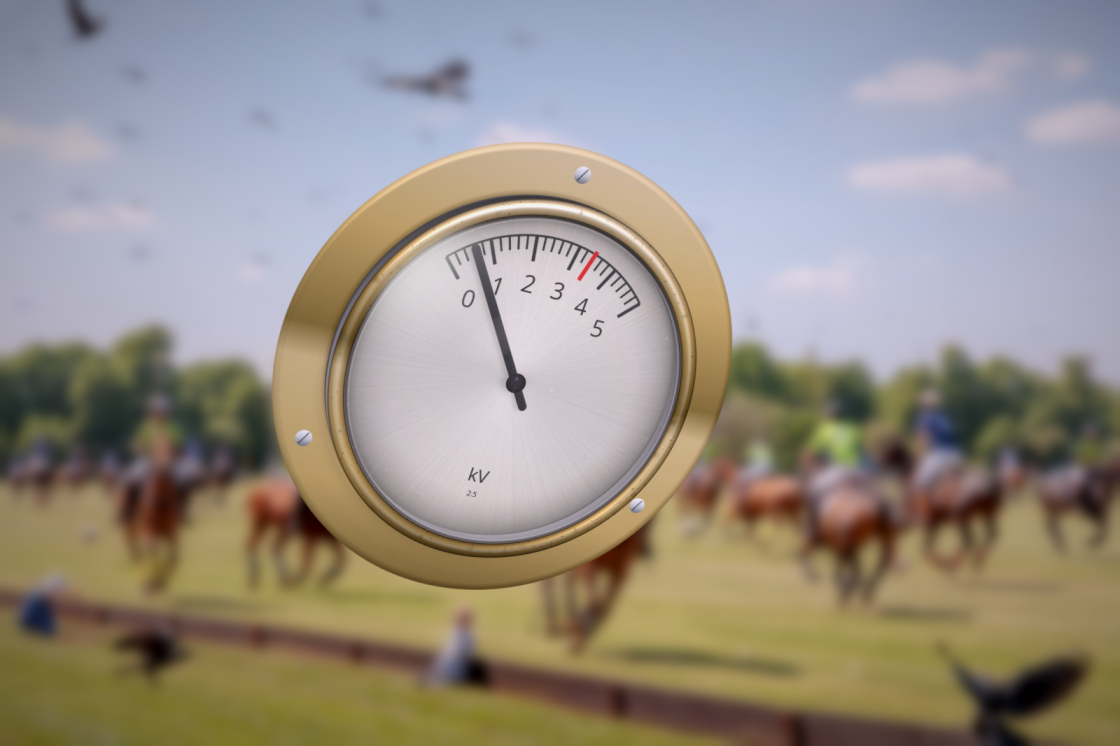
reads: value=0.6 unit=kV
